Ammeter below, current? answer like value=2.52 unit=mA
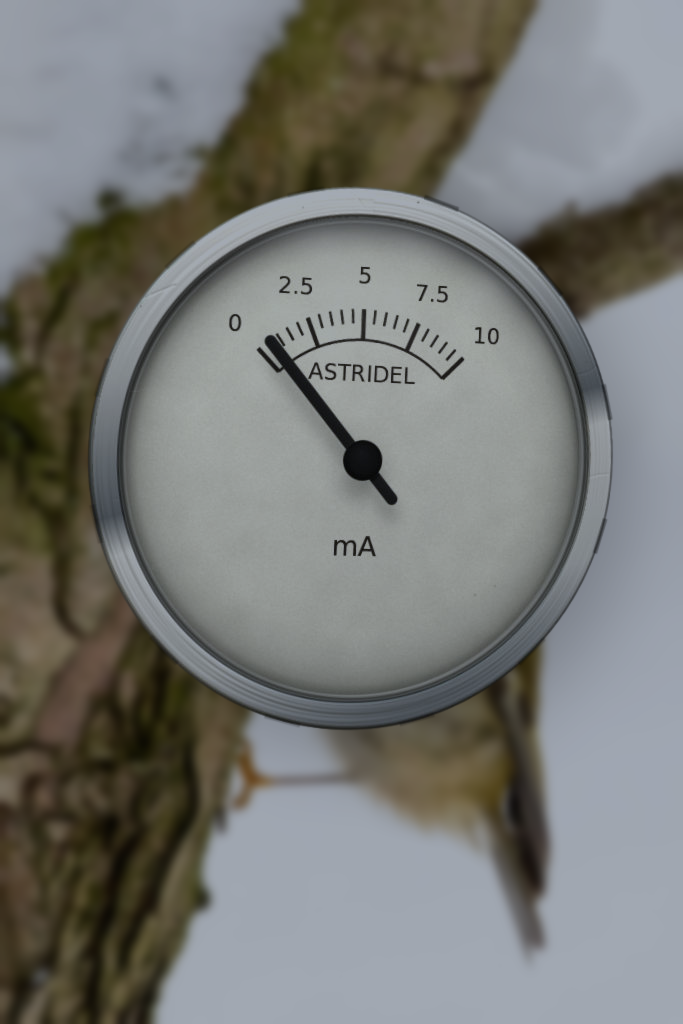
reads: value=0.5 unit=mA
